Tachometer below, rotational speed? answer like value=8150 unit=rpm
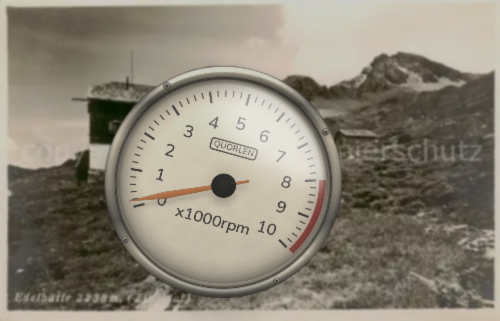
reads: value=200 unit=rpm
